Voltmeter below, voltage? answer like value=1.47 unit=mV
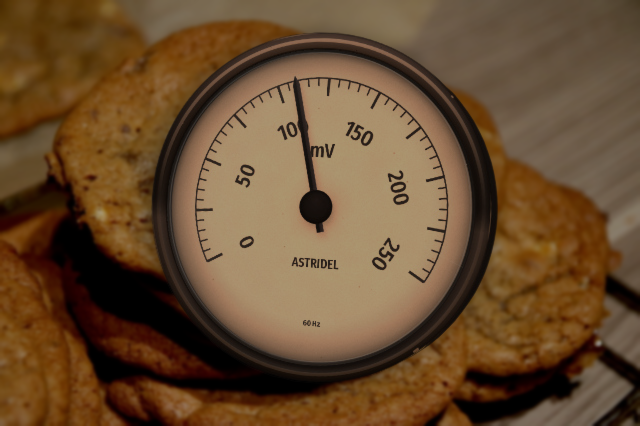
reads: value=110 unit=mV
